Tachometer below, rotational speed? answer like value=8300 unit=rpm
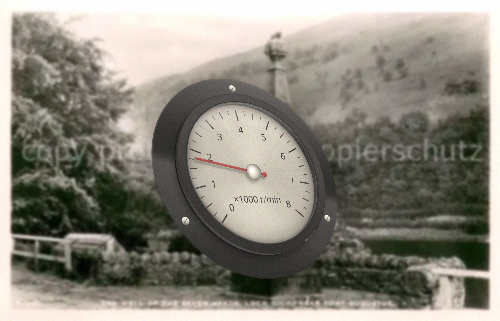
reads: value=1750 unit=rpm
